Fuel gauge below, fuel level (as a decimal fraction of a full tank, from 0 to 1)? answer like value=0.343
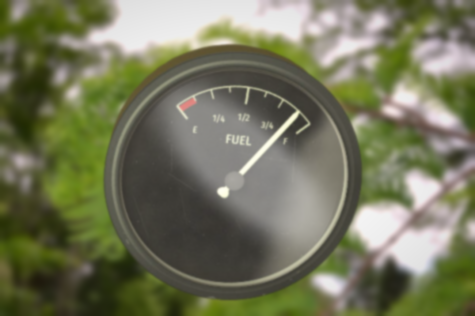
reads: value=0.875
